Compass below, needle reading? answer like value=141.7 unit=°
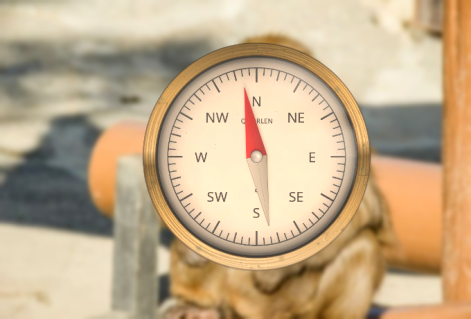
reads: value=350 unit=°
